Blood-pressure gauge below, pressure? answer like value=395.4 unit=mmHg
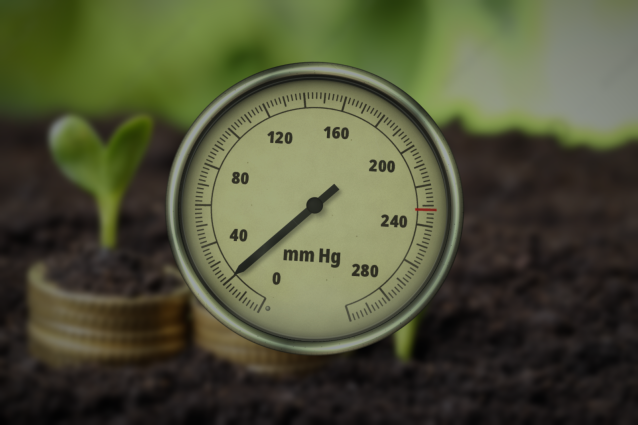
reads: value=20 unit=mmHg
